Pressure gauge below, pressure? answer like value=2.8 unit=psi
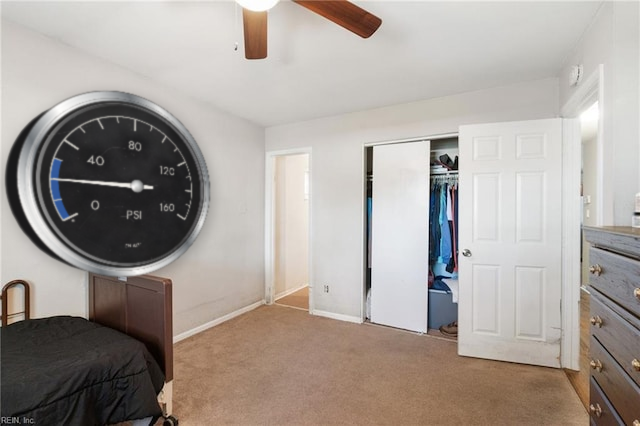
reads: value=20 unit=psi
